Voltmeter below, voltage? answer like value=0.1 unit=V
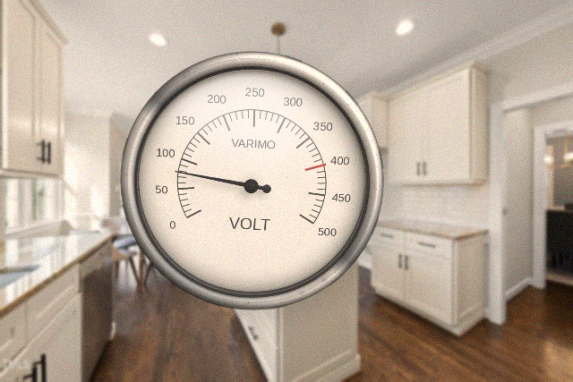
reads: value=80 unit=V
